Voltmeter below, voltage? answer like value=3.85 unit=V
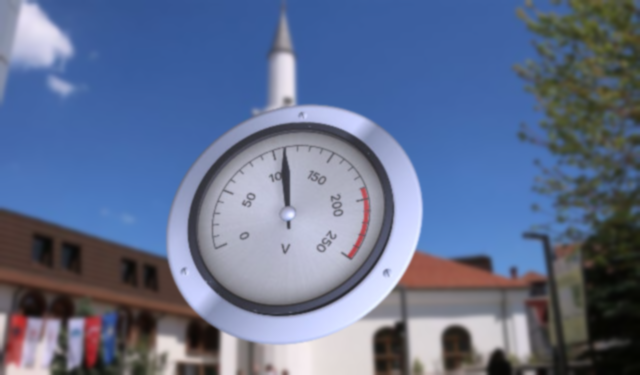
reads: value=110 unit=V
